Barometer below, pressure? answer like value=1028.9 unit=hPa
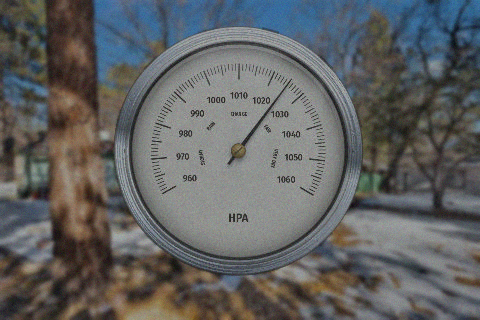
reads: value=1025 unit=hPa
